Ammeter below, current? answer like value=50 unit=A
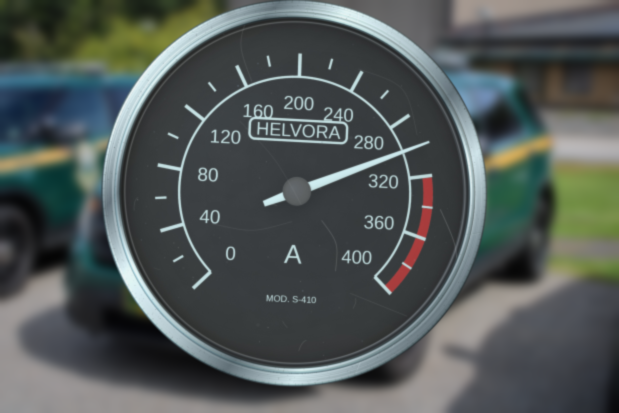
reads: value=300 unit=A
